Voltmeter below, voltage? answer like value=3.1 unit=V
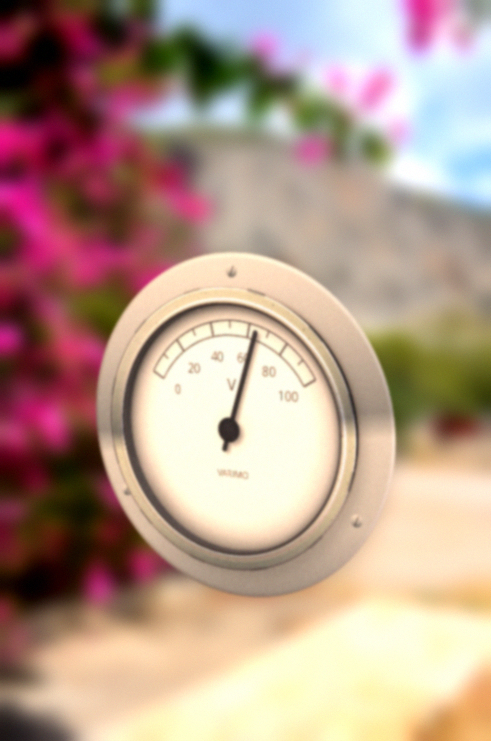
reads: value=65 unit=V
